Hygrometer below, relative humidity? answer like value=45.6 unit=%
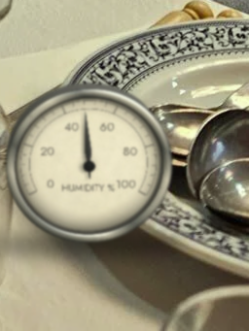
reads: value=48 unit=%
